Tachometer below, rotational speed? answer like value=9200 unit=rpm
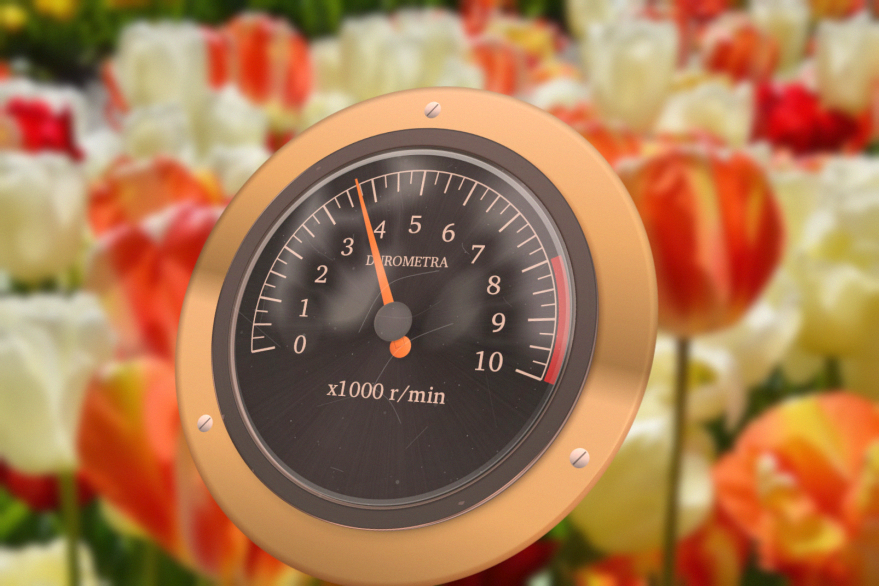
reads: value=3750 unit=rpm
